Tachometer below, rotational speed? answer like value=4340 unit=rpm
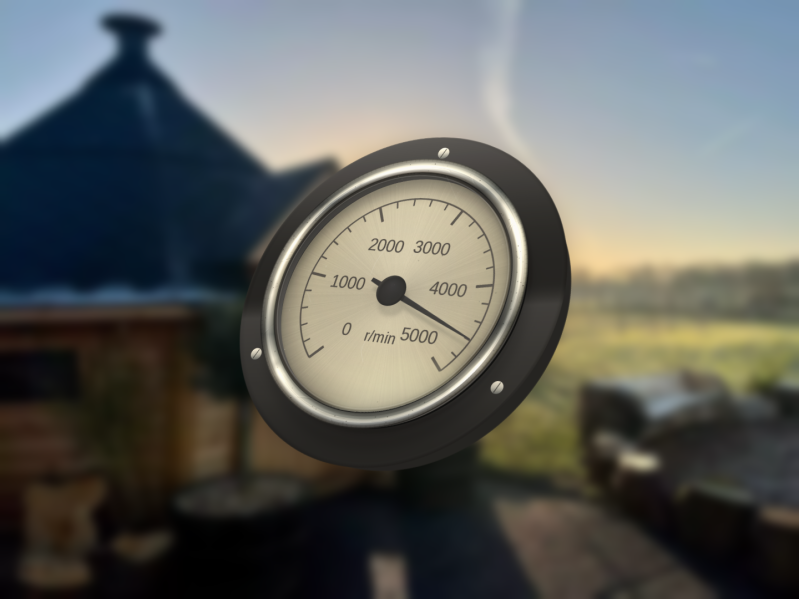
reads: value=4600 unit=rpm
